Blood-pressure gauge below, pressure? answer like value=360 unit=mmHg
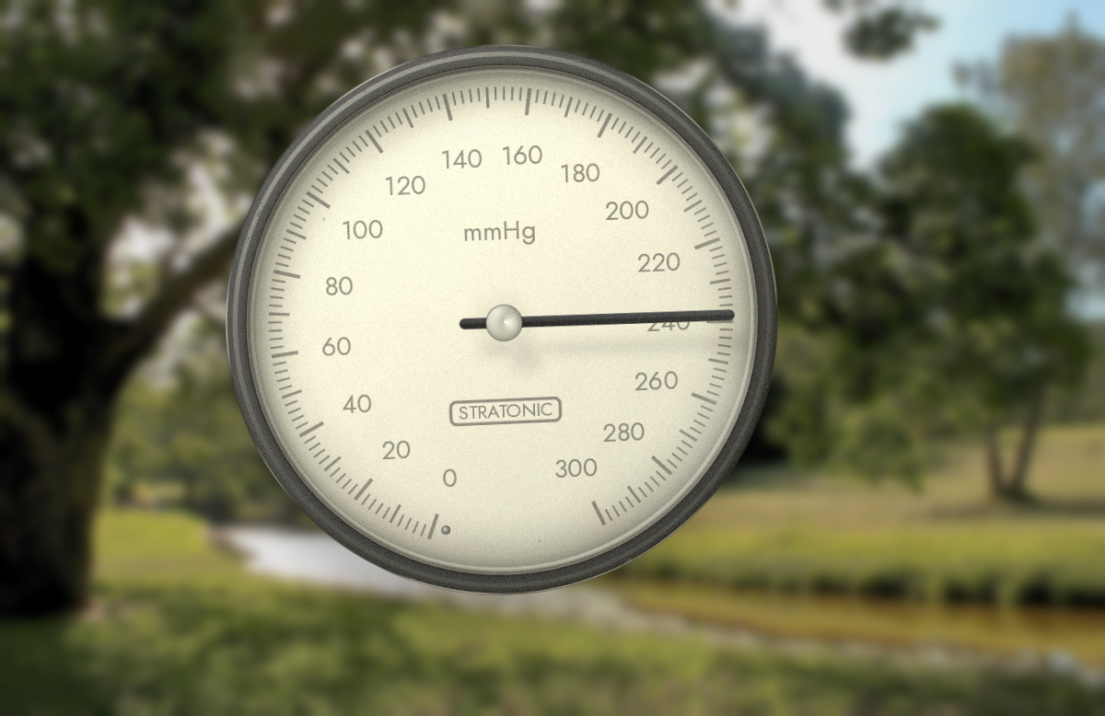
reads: value=238 unit=mmHg
